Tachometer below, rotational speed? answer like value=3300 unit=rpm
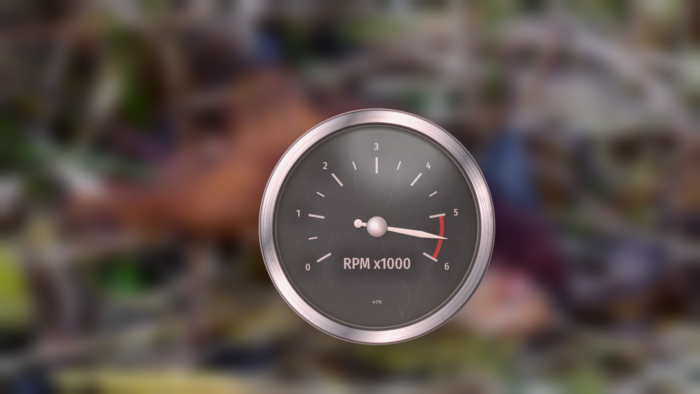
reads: value=5500 unit=rpm
